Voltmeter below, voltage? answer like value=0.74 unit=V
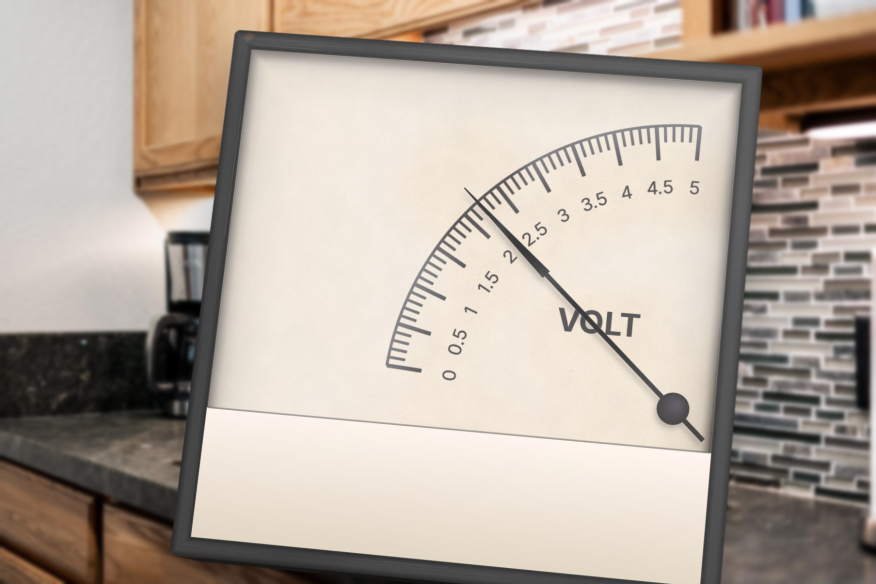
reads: value=2.2 unit=V
